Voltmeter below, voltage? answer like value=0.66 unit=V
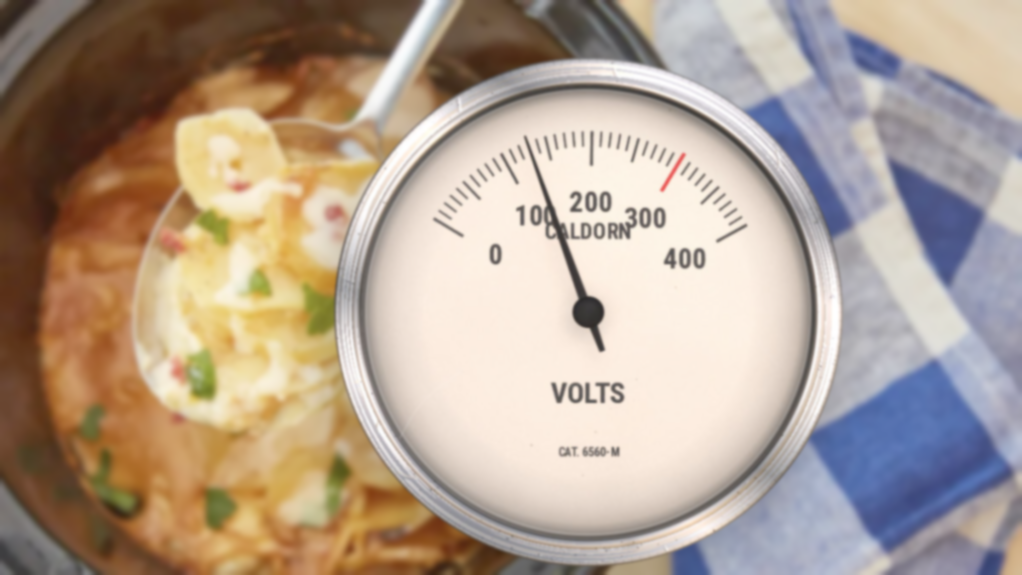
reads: value=130 unit=V
